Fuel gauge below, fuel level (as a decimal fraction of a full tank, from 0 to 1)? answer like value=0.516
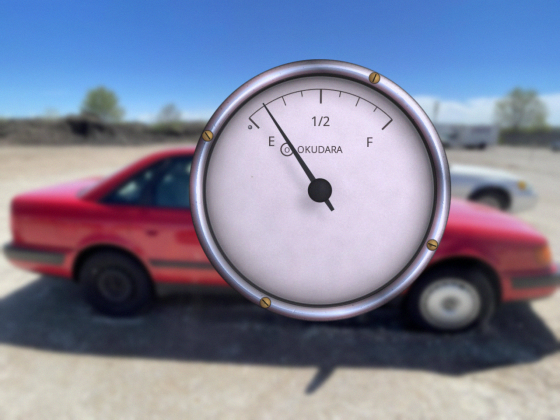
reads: value=0.125
